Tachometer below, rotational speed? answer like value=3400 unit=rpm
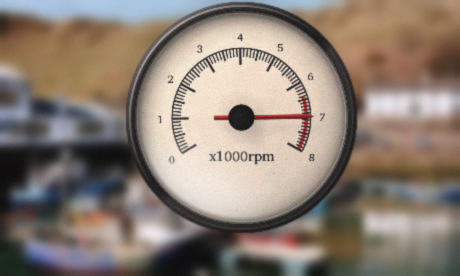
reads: value=7000 unit=rpm
